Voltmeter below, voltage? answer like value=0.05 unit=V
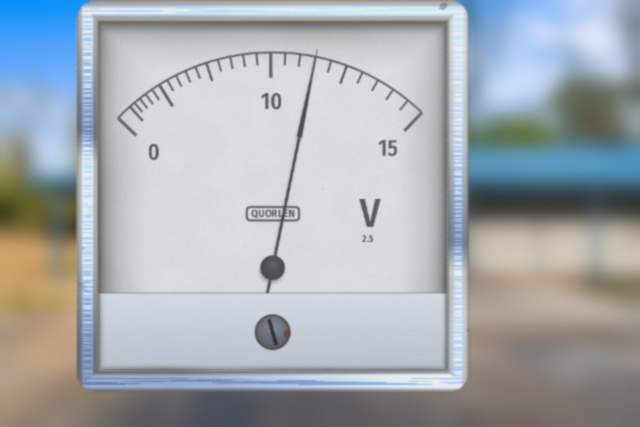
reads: value=11.5 unit=V
